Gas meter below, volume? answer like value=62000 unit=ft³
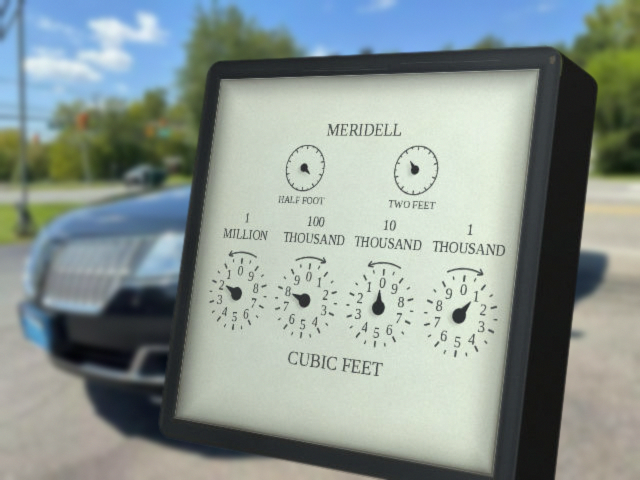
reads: value=180100 unit=ft³
